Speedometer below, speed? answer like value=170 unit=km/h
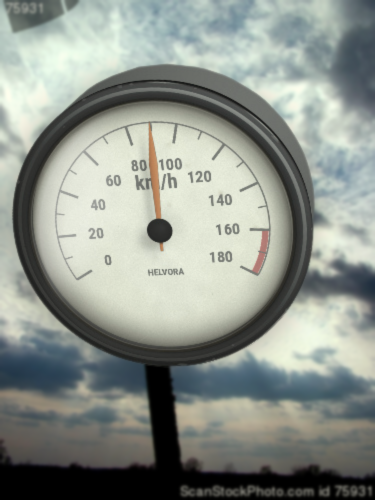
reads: value=90 unit=km/h
